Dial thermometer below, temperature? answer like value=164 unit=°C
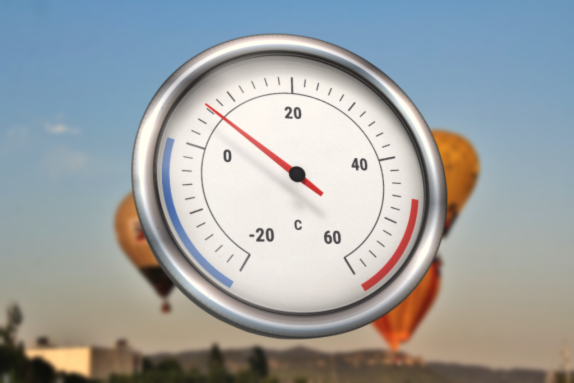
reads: value=6 unit=°C
